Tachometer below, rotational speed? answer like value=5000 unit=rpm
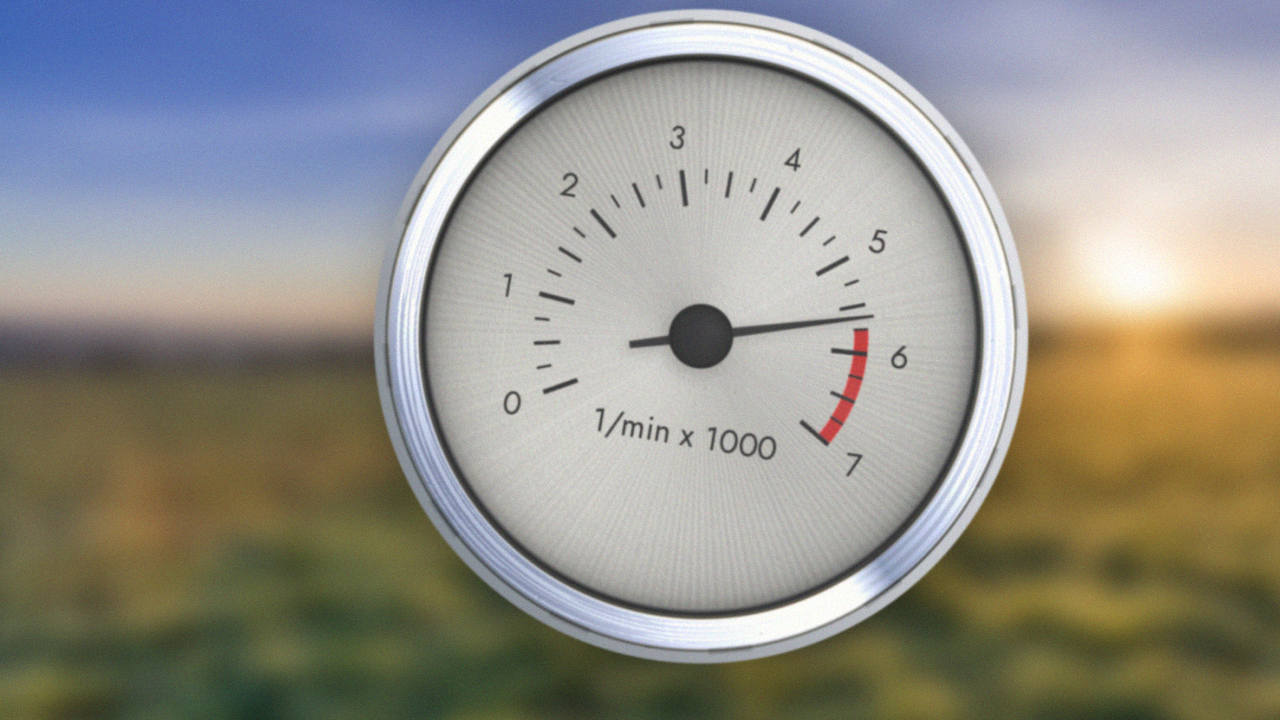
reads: value=5625 unit=rpm
